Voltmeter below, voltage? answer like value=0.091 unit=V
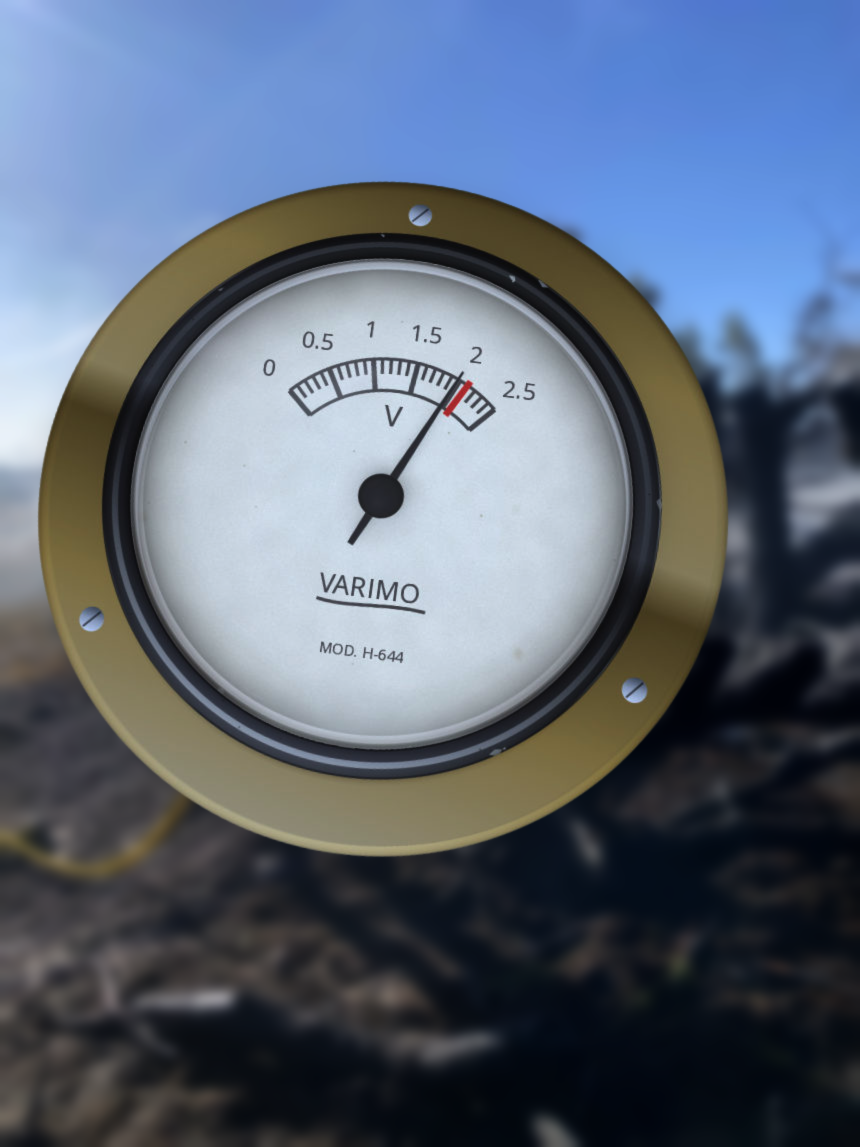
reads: value=2 unit=V
